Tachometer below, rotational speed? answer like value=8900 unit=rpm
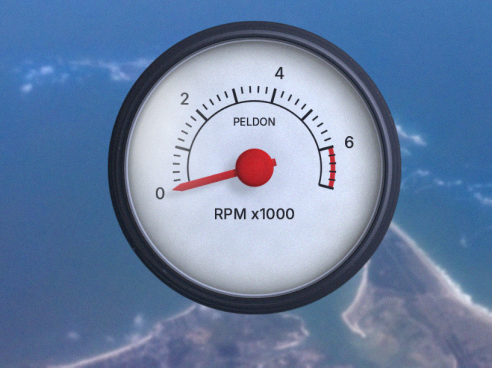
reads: value=0 unit=rpm
